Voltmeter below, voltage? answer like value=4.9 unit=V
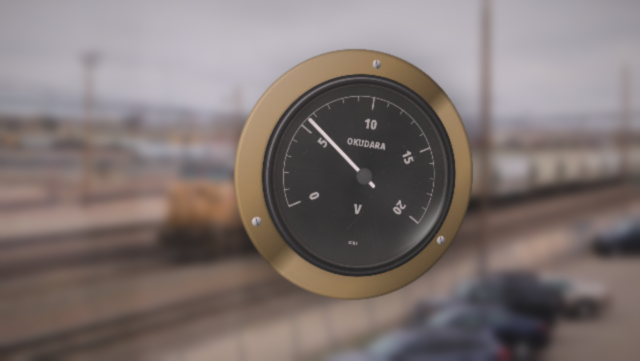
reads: value=5.5 unit=V
